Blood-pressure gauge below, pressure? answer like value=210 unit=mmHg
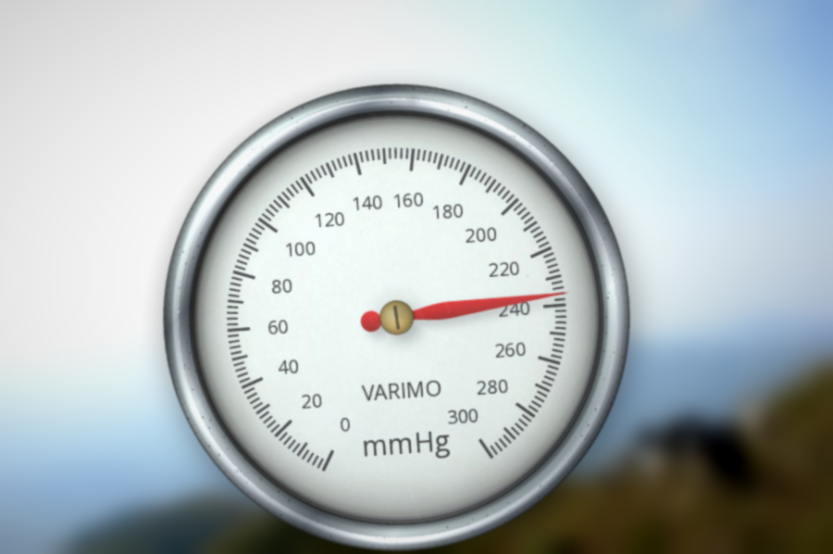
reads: value=236 unit=mmHg
